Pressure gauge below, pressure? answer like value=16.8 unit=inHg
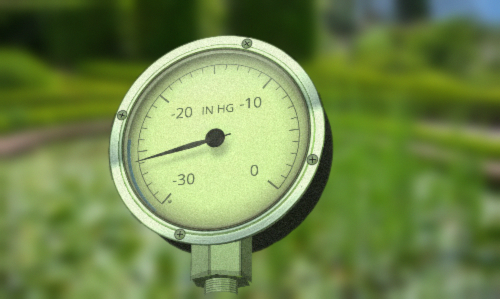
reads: value=-26 unit=inHg
